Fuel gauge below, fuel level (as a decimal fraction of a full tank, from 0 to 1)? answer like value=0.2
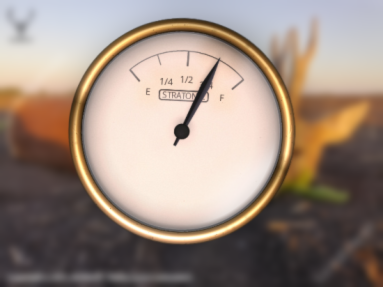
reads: value=0.75
